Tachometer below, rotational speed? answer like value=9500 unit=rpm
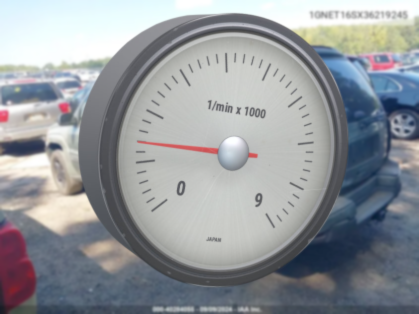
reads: value=1400 unit=rpm
